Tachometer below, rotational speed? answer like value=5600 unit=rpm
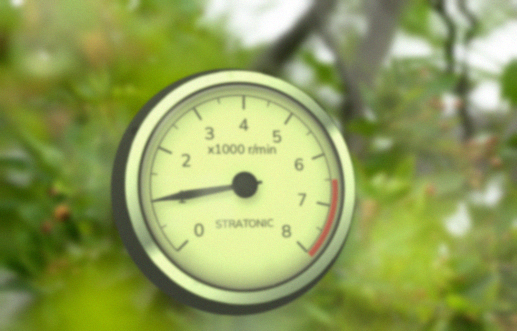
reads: value=1000 unit=rpm
